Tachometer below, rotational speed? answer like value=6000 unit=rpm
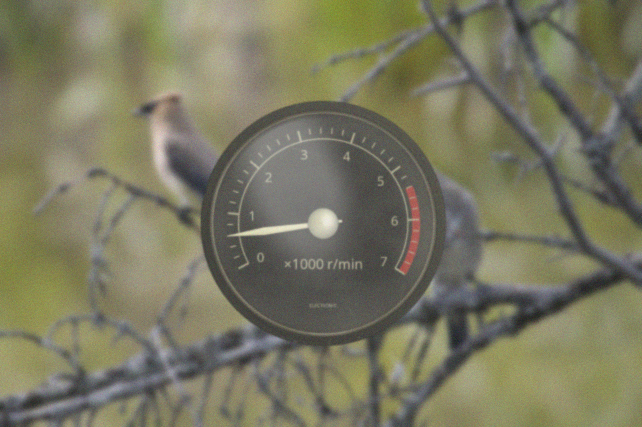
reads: value=600 unit=rpm
